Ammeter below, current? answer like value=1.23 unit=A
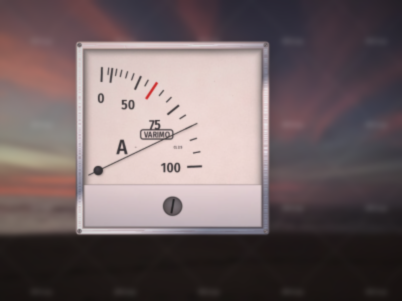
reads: value=85 unit=A
